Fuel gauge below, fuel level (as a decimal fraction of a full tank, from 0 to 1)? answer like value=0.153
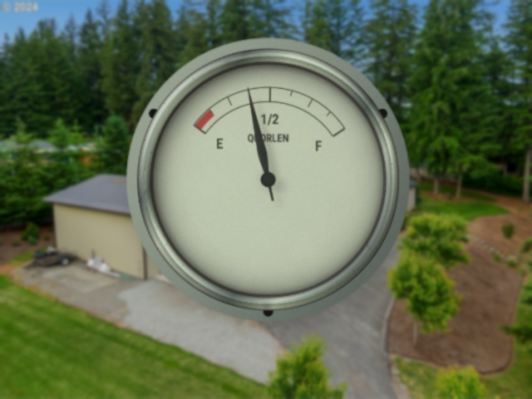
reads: value=0.375
